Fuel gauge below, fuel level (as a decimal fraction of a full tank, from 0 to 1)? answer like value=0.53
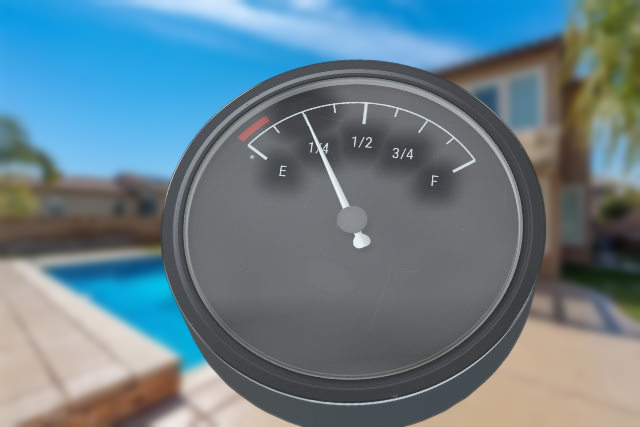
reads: value=0.25
